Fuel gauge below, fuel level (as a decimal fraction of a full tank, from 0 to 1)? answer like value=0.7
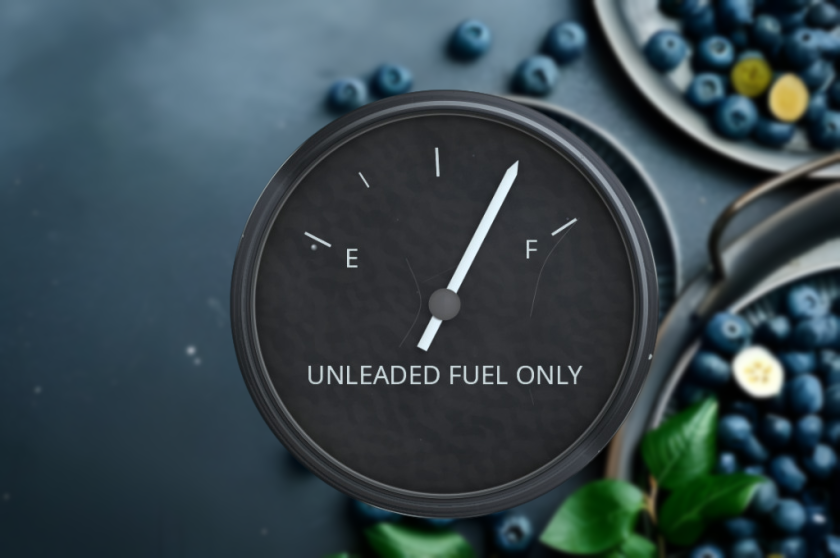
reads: value=0.75
